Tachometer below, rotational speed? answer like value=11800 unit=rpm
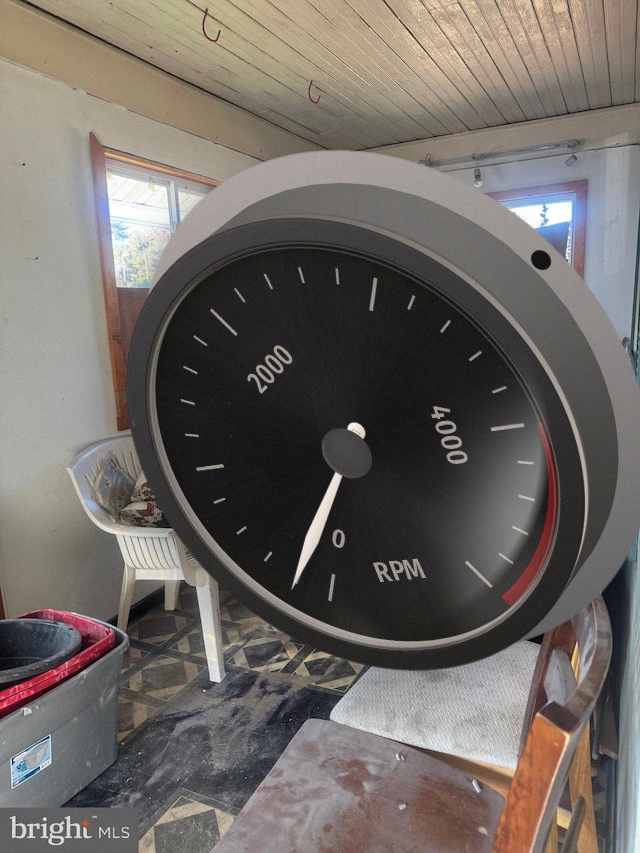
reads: value=200 unit=rpm
